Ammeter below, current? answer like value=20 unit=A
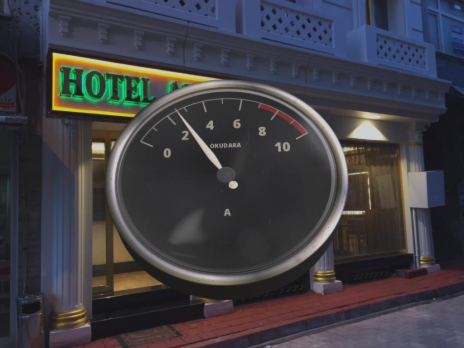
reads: value=2.5 unit=A
